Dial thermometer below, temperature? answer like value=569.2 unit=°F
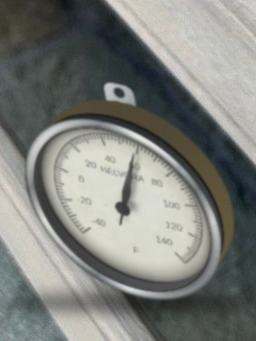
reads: value=60 unit=°F
